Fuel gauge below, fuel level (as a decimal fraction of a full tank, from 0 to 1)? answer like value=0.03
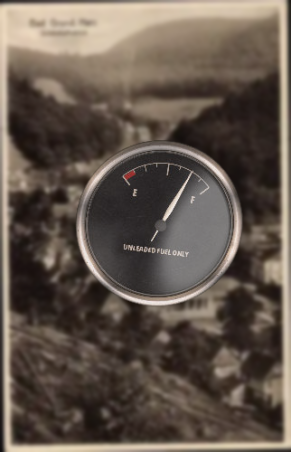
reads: value=0.75
